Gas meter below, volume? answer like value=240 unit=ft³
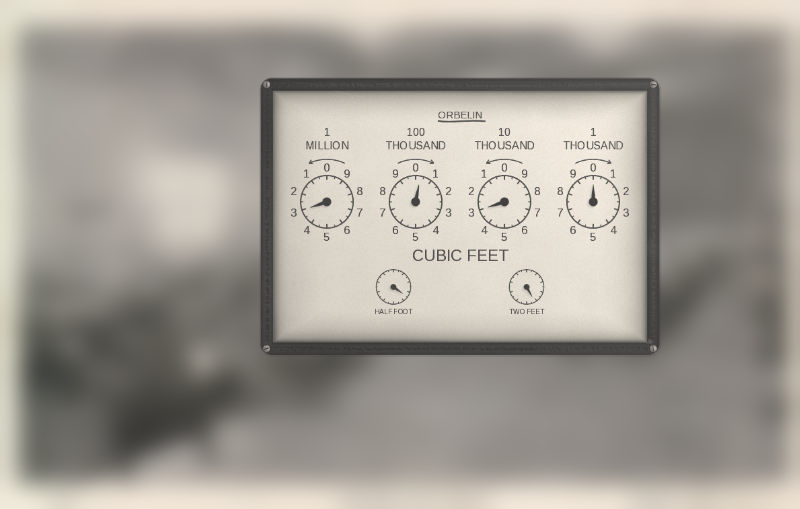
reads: value=303000 unit=ft³
